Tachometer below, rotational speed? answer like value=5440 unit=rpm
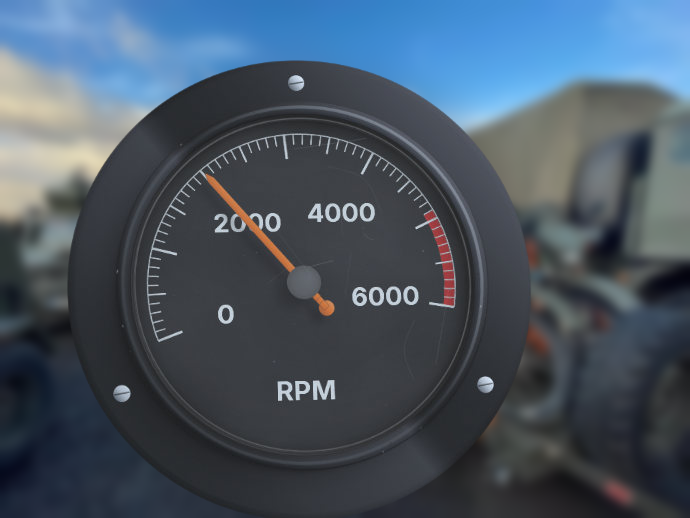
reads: value=2000 unit=rpm
